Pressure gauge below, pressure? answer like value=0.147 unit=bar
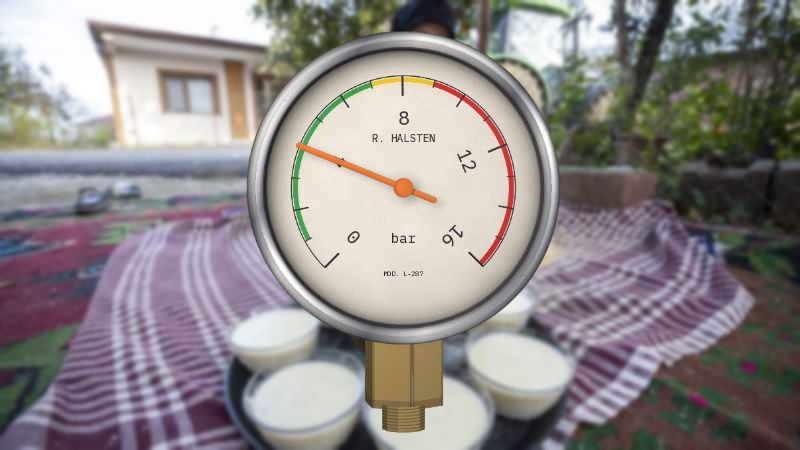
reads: value=4 unit=bar
